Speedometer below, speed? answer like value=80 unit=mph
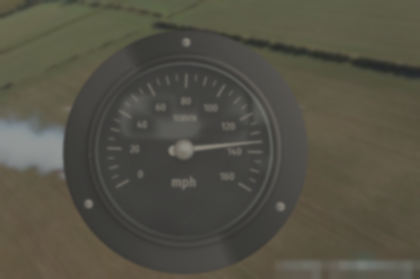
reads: value=135 unit=mph
